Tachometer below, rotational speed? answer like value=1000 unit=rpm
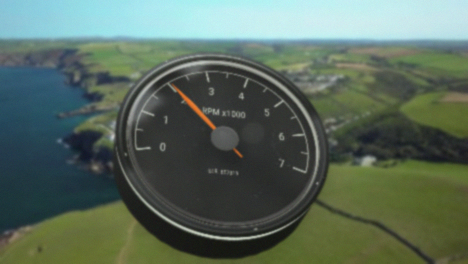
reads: value=2000 unit=rpm
